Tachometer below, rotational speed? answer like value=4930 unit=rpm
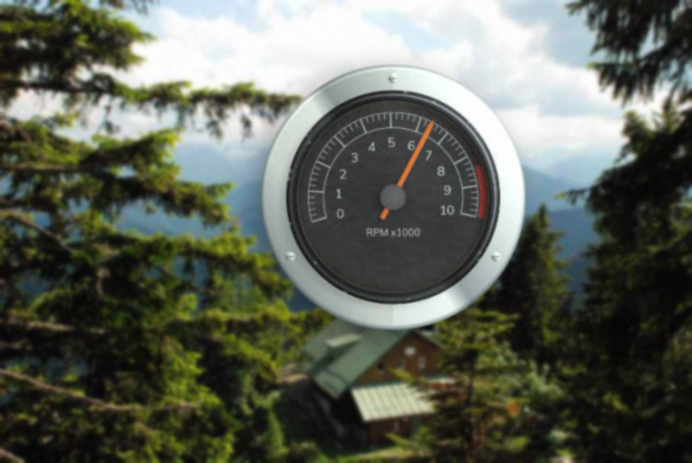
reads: value=6400 unit=rpm
